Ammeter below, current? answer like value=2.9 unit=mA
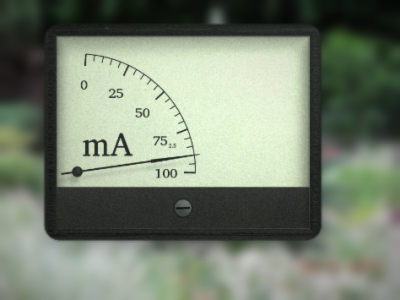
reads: value=90 unit=mA
